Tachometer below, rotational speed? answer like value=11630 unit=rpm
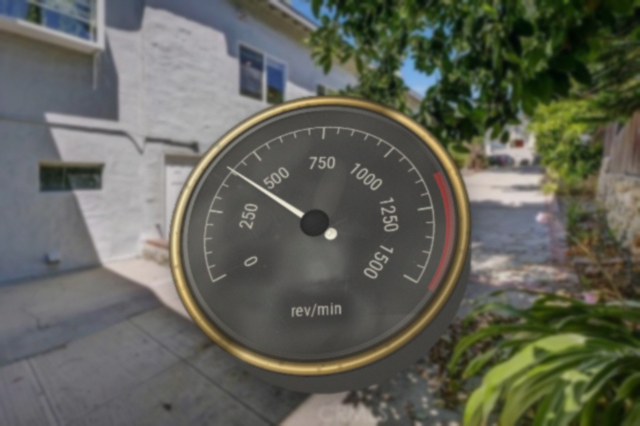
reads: value=400 unit=rpm
